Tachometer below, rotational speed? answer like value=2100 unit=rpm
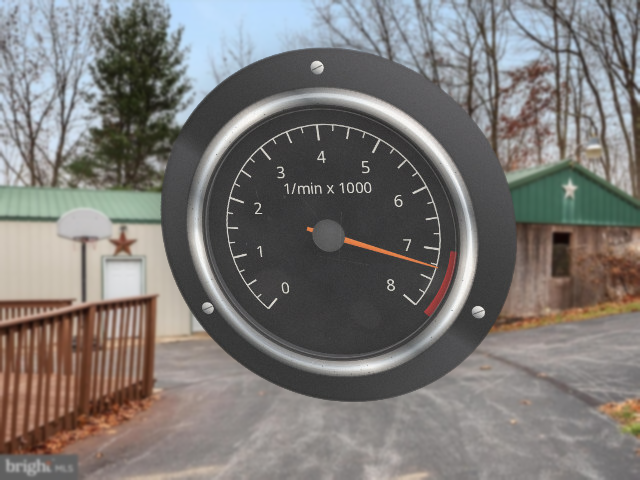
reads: value=7250 unit=rpm
